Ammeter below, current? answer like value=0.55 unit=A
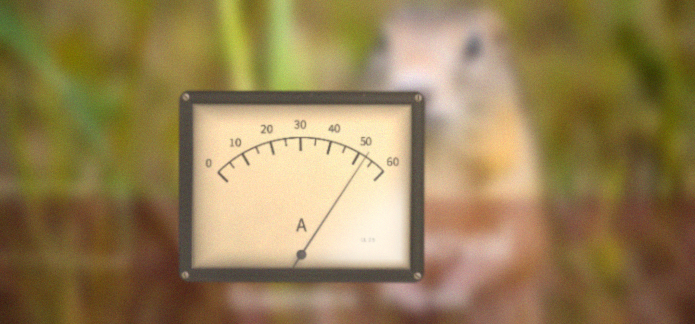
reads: value=52.5 unit=A
